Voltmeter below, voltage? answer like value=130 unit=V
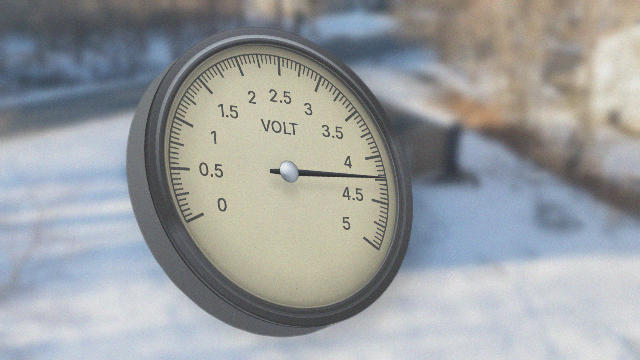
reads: value=4.25 unit=V
